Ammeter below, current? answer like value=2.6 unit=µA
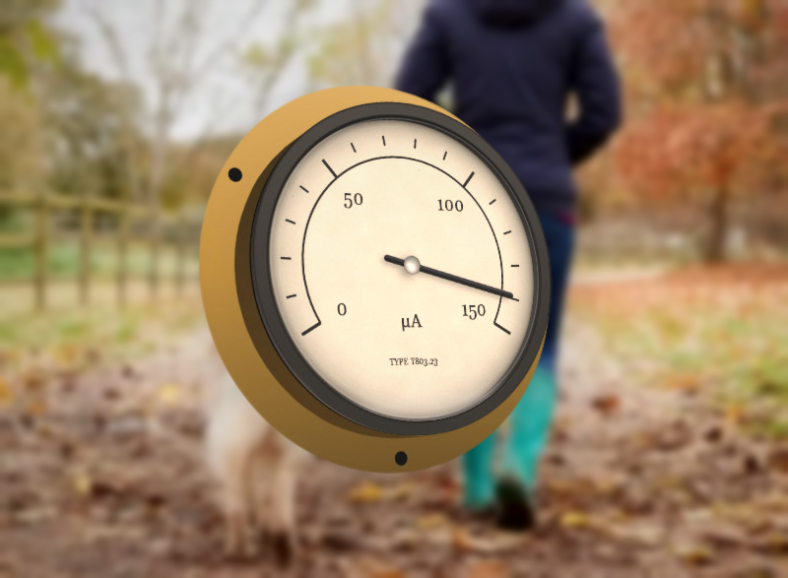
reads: value=140 unit=µA
